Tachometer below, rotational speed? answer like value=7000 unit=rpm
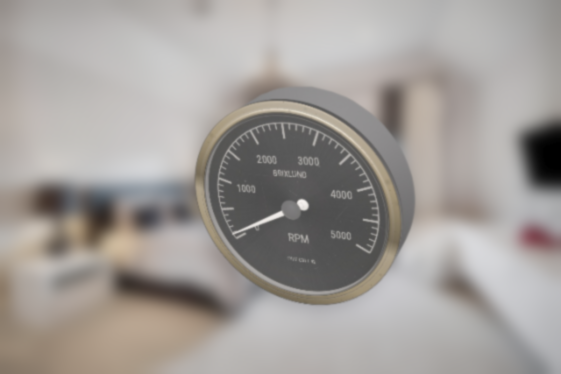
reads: value=100 unit=rpm
